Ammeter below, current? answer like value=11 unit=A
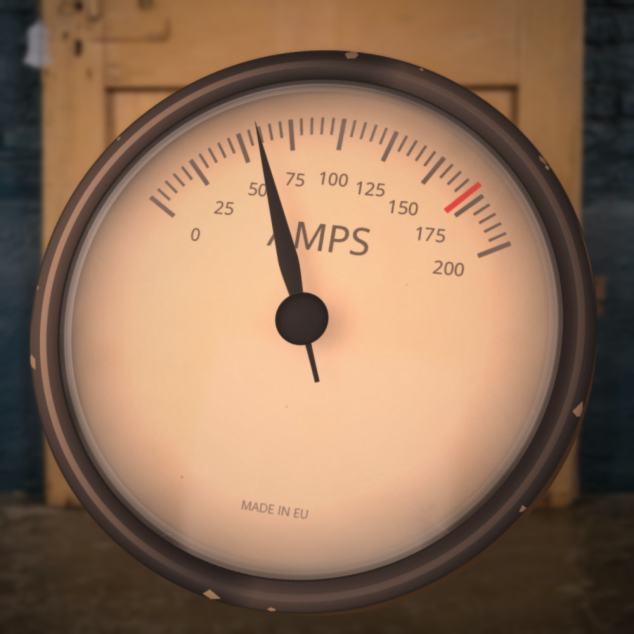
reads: value=60 unit=A
